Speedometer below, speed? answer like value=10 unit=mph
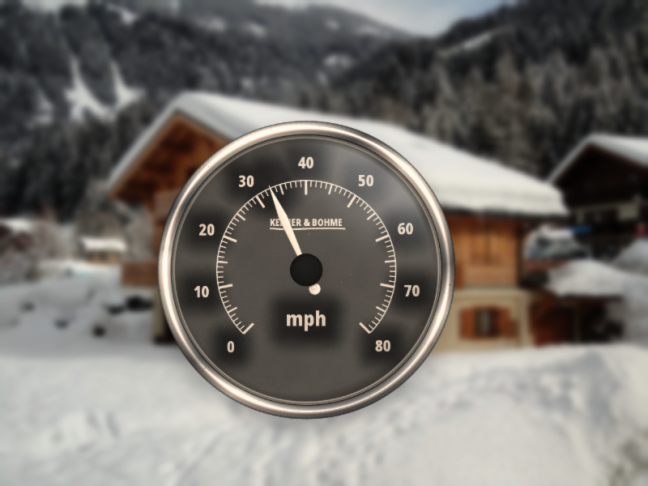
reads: value=33 unit=mph
